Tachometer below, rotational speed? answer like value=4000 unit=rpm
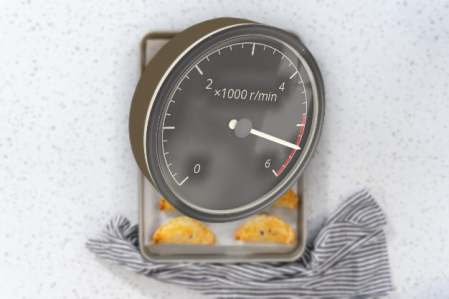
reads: value=5400 unit=rpm
